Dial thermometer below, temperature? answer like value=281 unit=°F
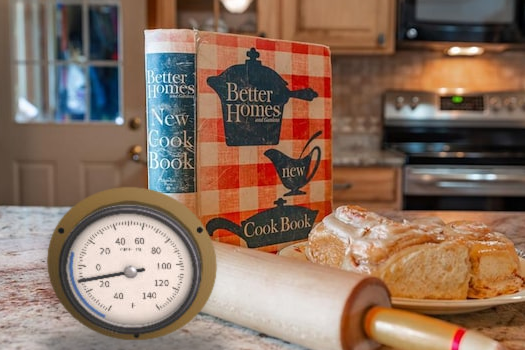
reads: value=-10 unit=°F
